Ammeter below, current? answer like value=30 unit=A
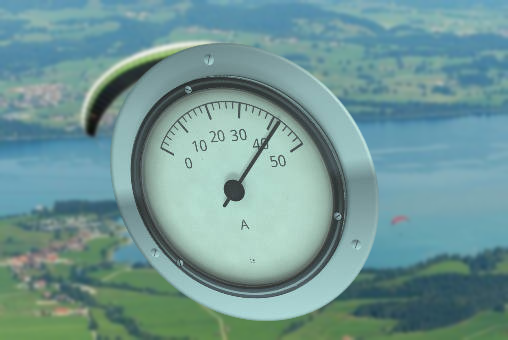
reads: value=42 unit=A
